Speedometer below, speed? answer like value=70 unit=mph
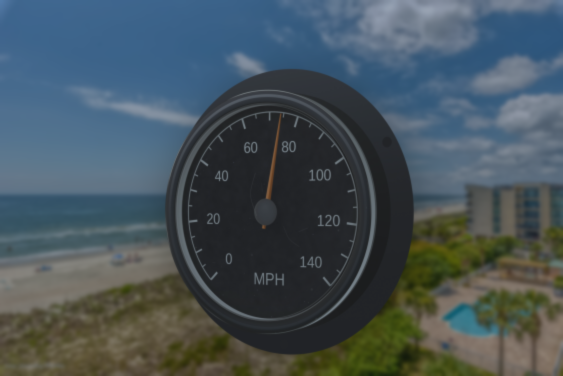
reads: value=75 unit=mph
